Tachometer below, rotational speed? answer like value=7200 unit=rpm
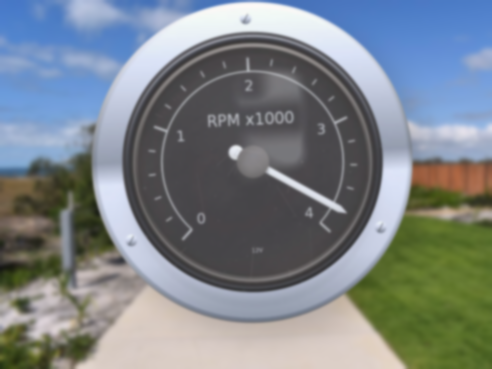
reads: value=3800 unit=rpm
